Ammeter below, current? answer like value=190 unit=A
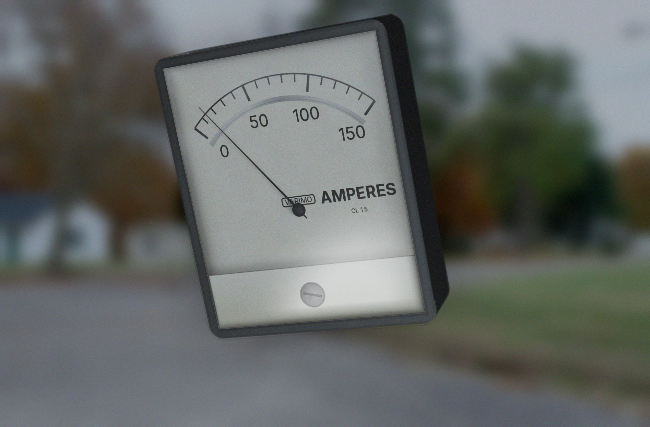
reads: value=15 unit=A
